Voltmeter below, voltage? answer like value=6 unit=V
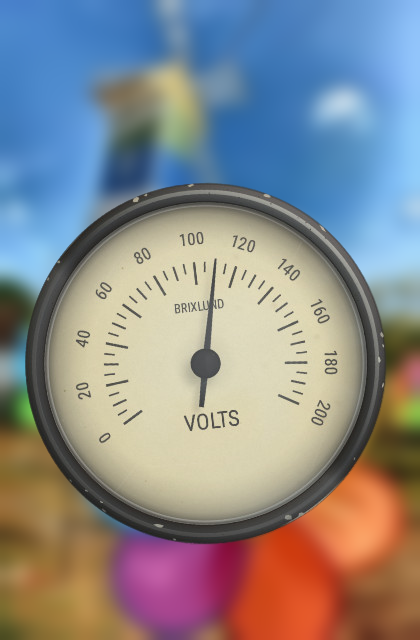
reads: value=110 unit=V
